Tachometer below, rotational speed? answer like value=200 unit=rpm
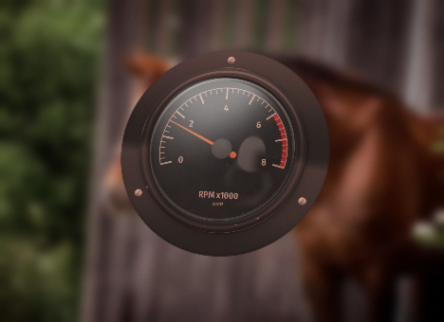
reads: value=1600 unit=rpm
